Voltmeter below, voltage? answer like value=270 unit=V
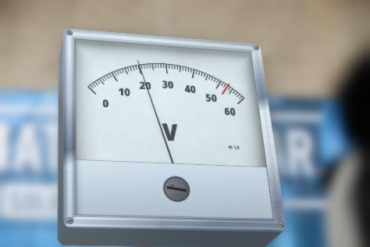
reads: value=20 unit=V
